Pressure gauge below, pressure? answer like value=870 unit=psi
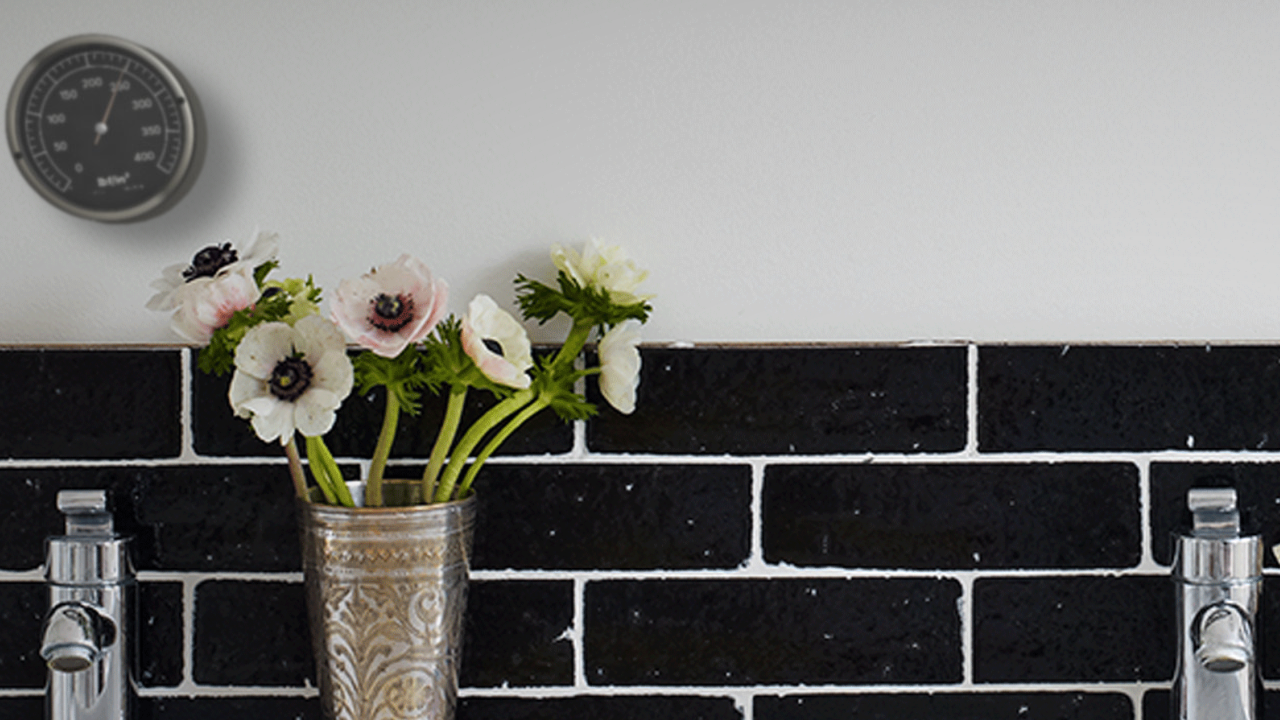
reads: value=250 unit=psi
